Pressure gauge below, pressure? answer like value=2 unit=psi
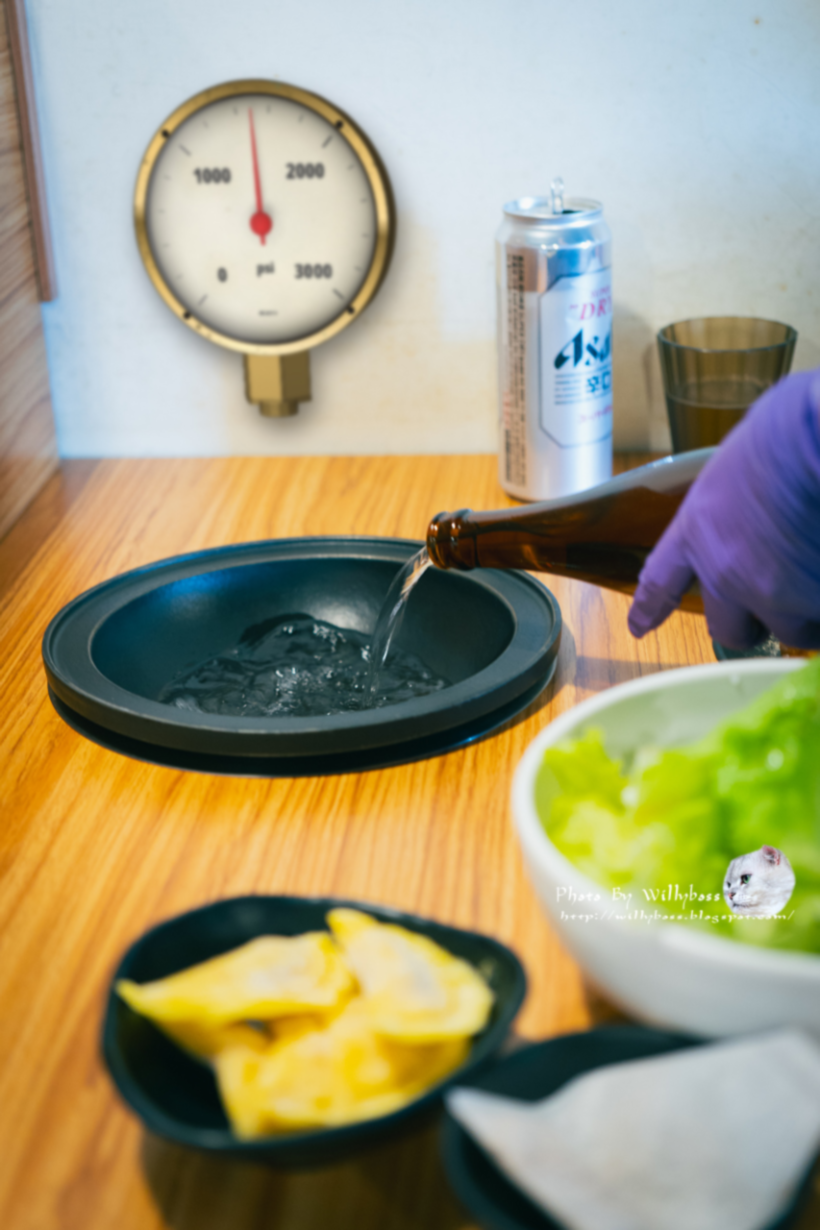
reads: value=1500 unit=psi
